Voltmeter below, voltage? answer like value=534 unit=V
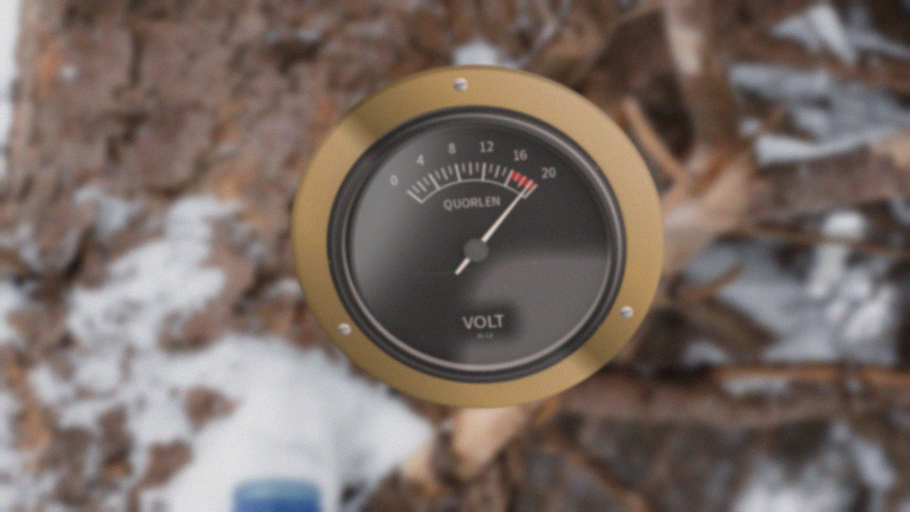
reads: value=19 unit=V
